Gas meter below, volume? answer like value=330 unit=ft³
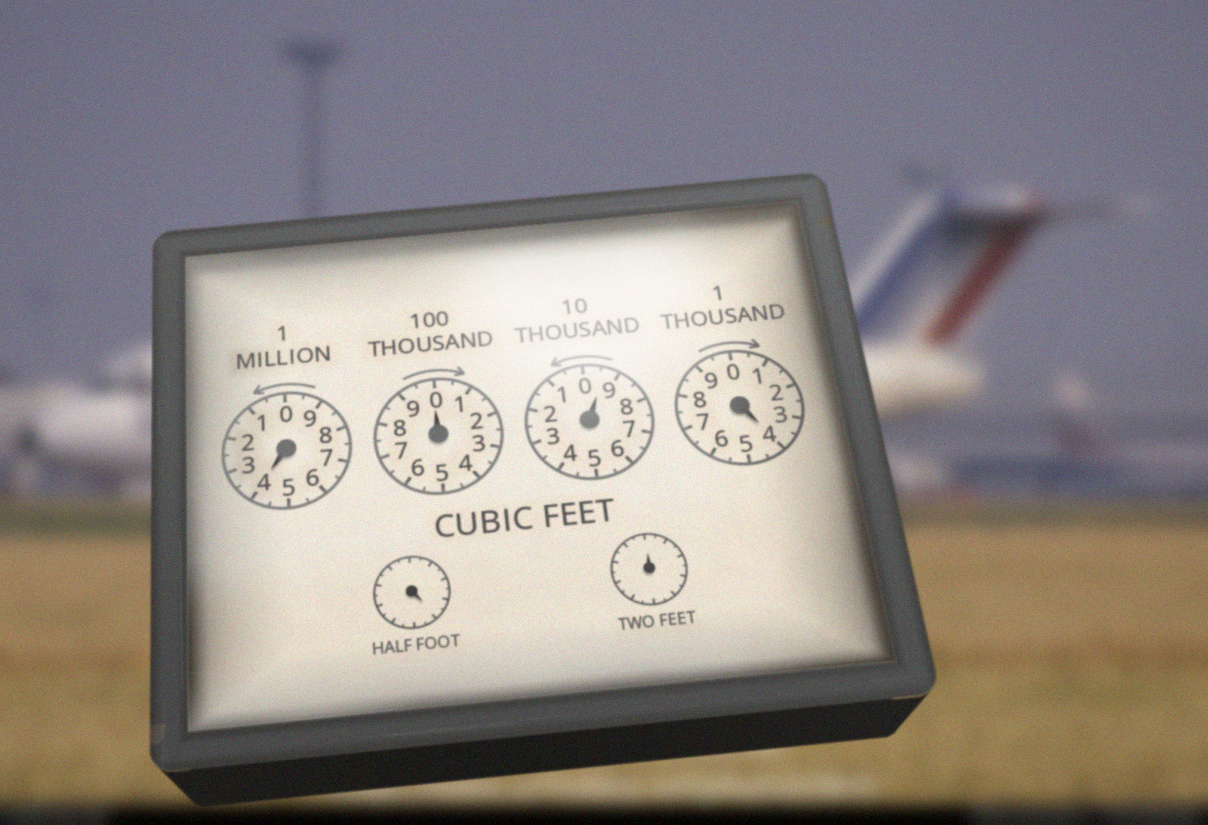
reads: value=399400 unit=ft³
